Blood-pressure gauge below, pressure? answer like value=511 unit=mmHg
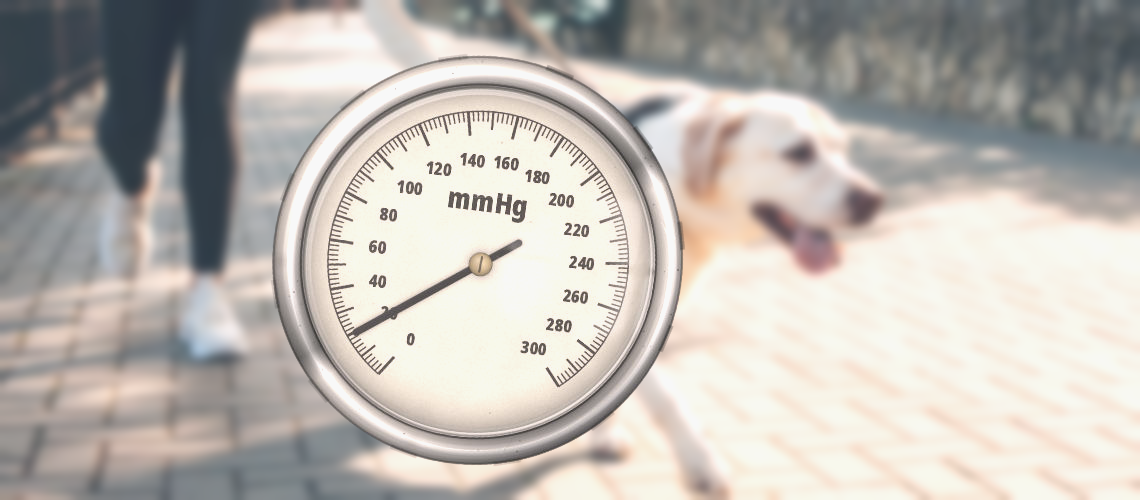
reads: value=20 unit=mmHg
